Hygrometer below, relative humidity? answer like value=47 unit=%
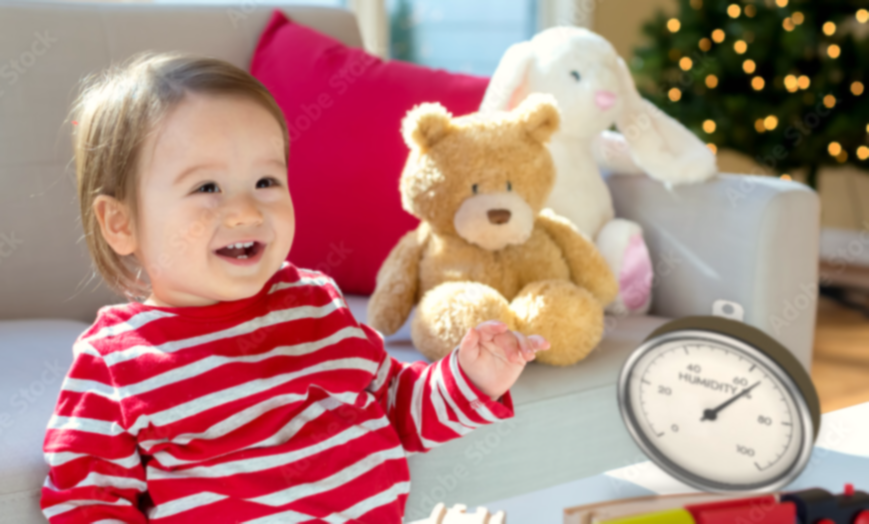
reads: value=64 unit=%
